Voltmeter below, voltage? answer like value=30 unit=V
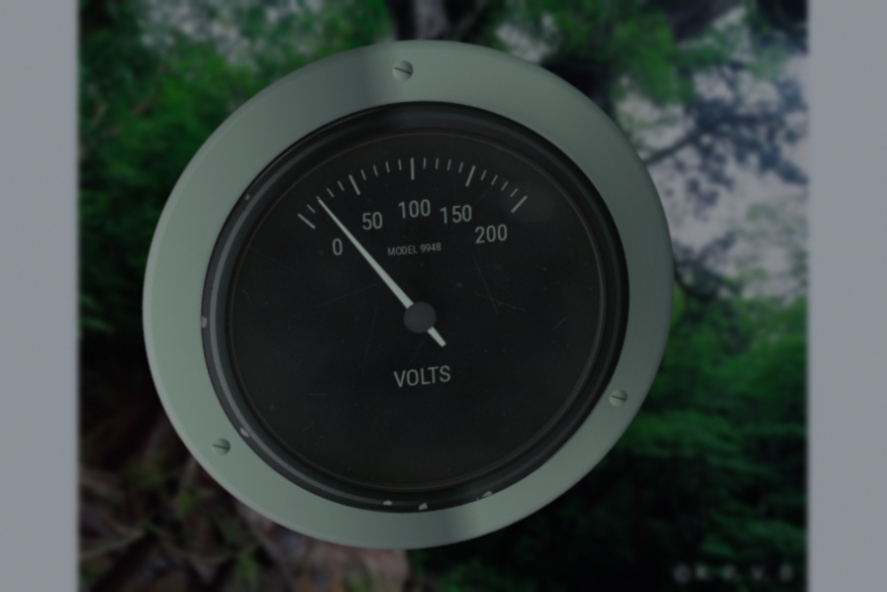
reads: value=20 unit=V
